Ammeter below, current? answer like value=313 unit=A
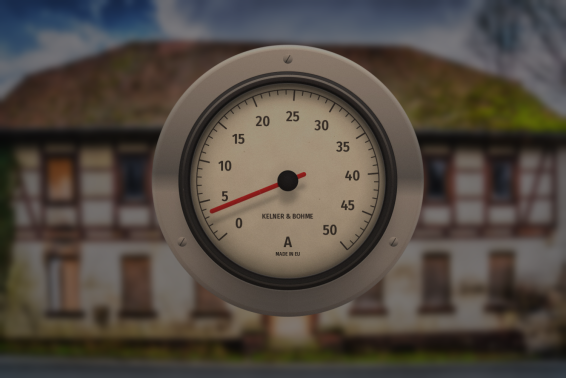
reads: value=3.5 unit=A
